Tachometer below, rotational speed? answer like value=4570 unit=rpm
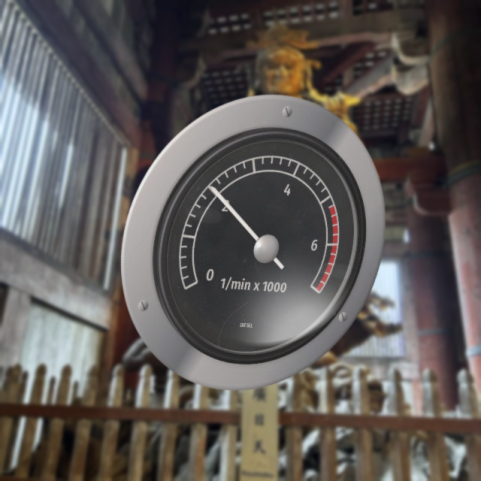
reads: value=2000 unit=rpm
